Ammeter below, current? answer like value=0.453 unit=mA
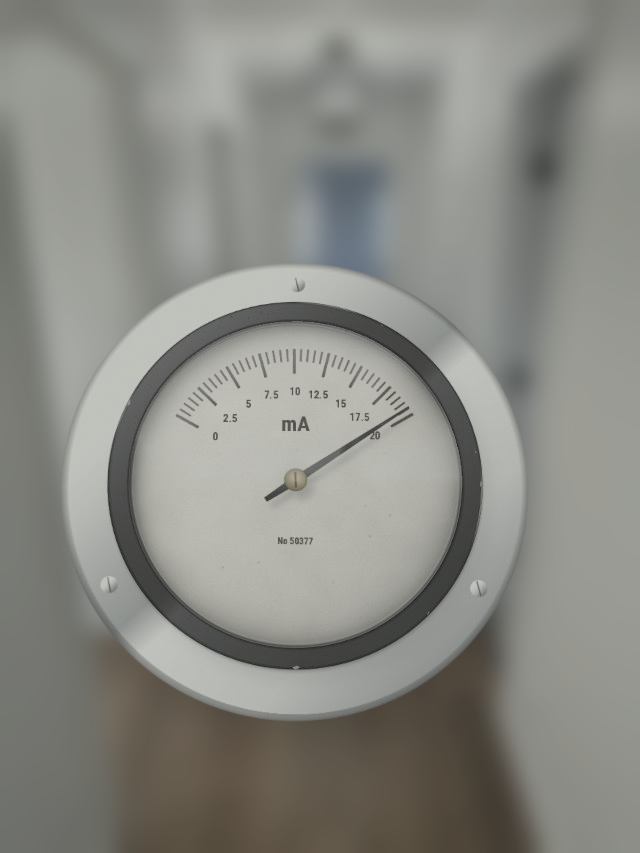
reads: value=19.5 unit=mA
